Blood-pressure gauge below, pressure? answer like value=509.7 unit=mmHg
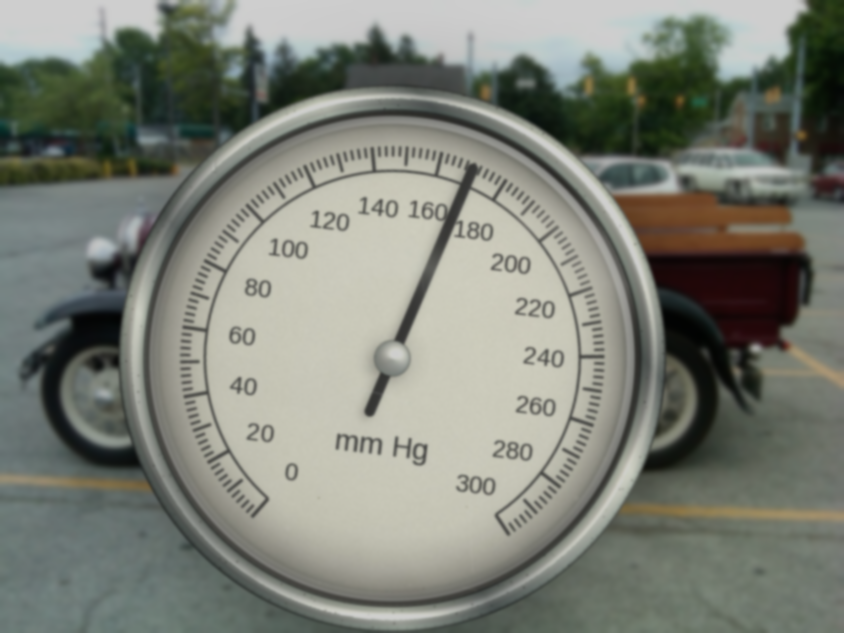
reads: value=170 unit=mmHg
